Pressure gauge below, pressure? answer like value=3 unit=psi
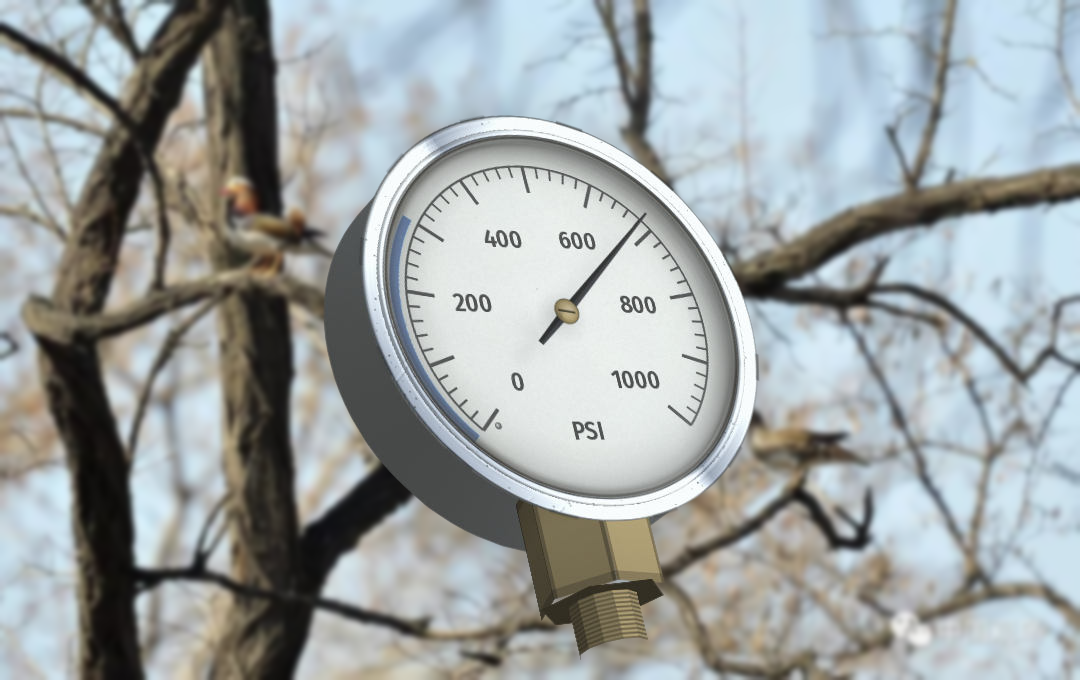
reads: value=680 unit=psi
